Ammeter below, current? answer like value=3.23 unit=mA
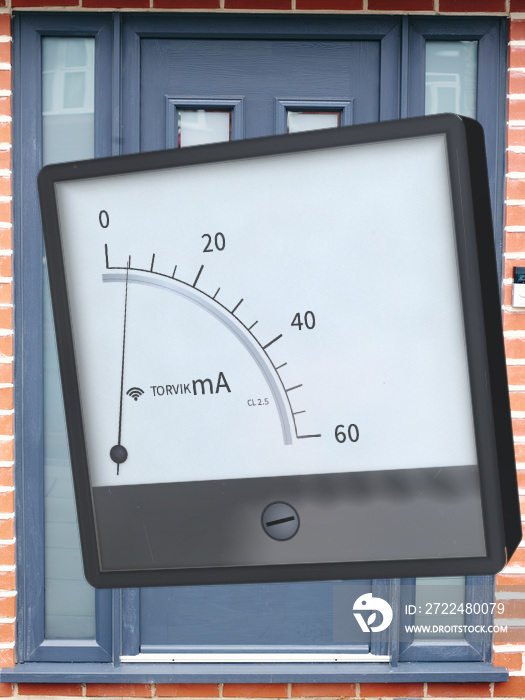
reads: value=5 unit=mA
